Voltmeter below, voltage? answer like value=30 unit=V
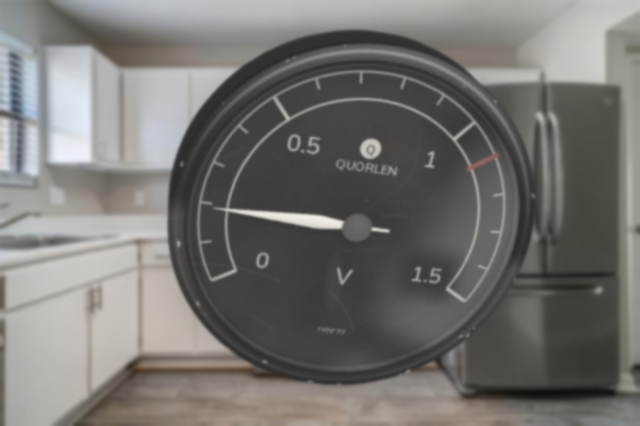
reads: value=0.2 unit=V
